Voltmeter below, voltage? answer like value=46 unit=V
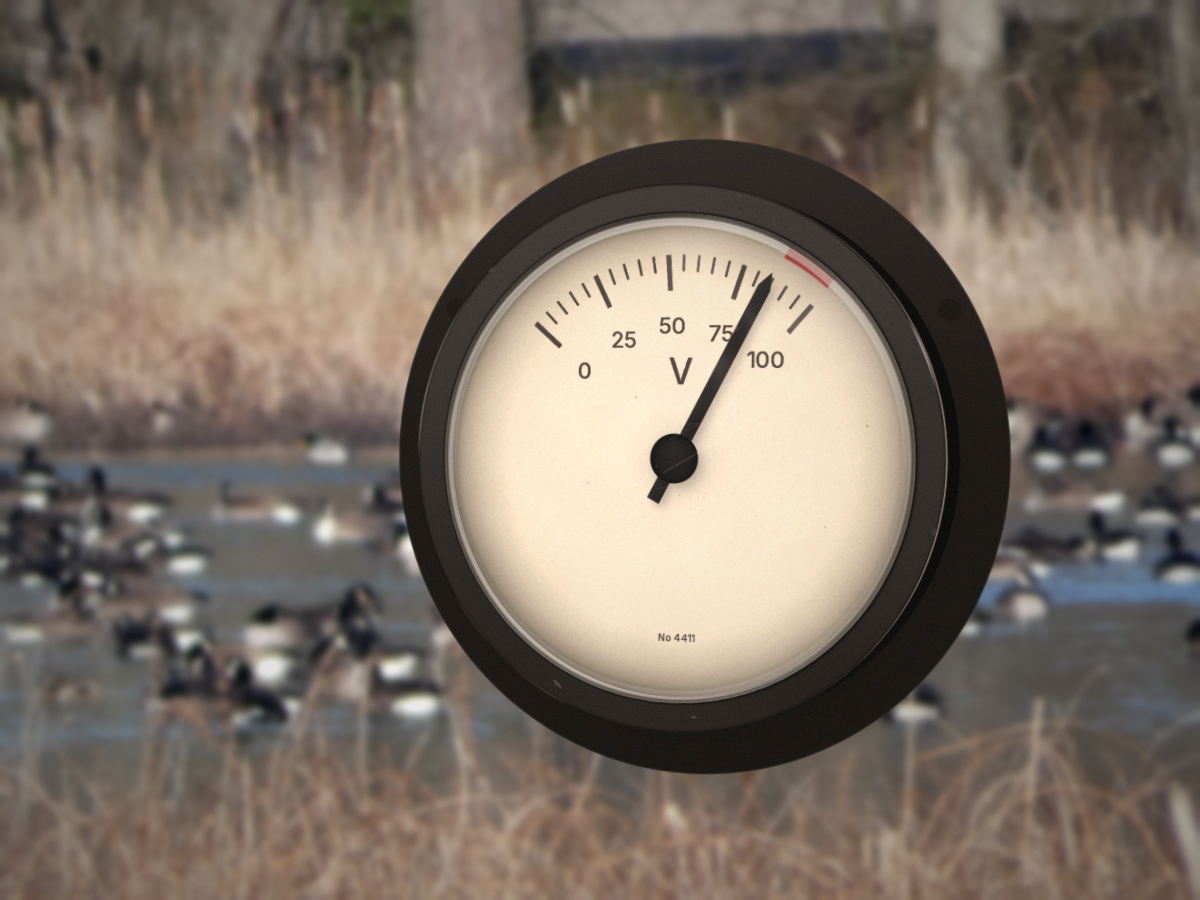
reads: value=85 unit=V
